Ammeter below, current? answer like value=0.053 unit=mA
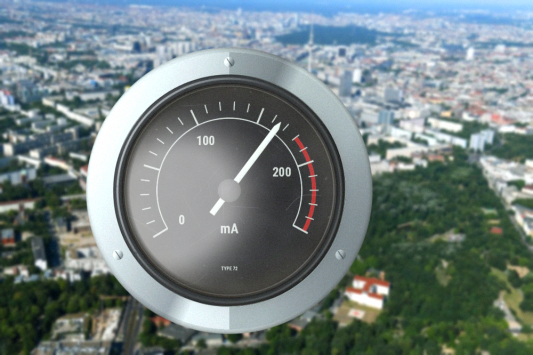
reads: value=165 unit=mA
